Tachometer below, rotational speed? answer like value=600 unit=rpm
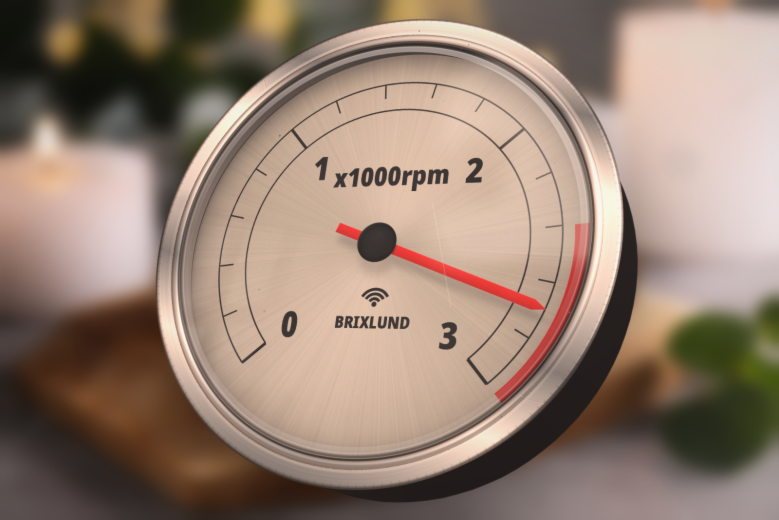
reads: value=2700 unit=rpm
